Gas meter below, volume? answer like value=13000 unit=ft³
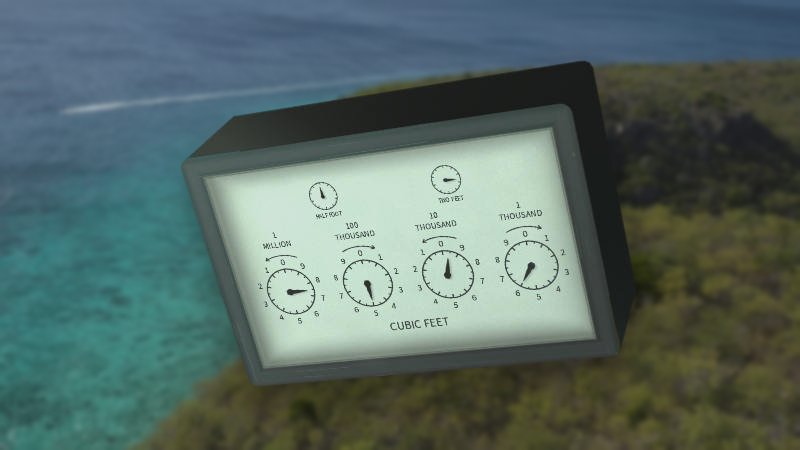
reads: value=749600 unit=ft³
